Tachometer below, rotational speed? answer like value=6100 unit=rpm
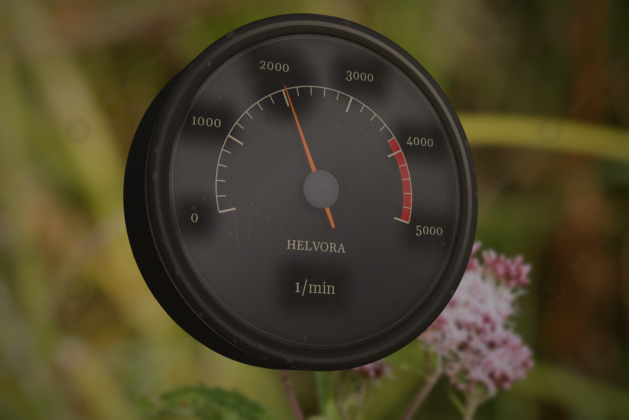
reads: value=2000 unit=rpm
